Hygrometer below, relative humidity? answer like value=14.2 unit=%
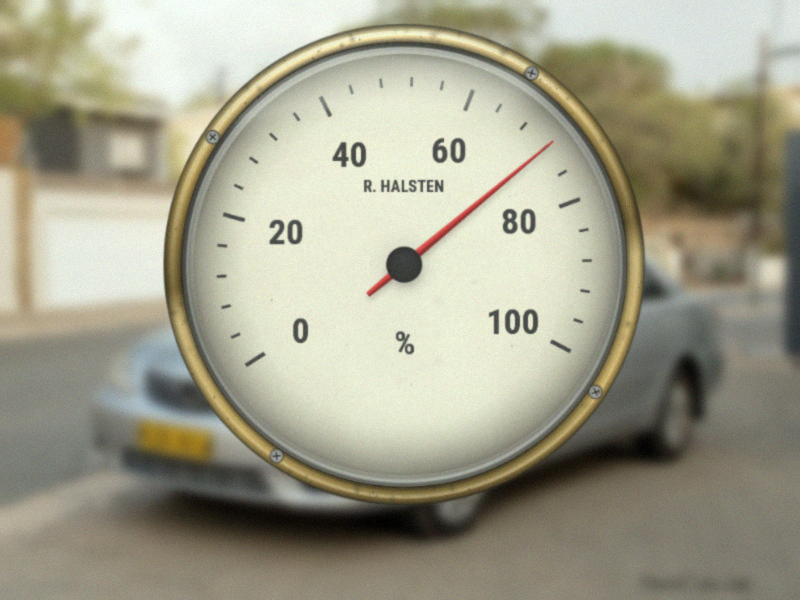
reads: value=72 unit=%
